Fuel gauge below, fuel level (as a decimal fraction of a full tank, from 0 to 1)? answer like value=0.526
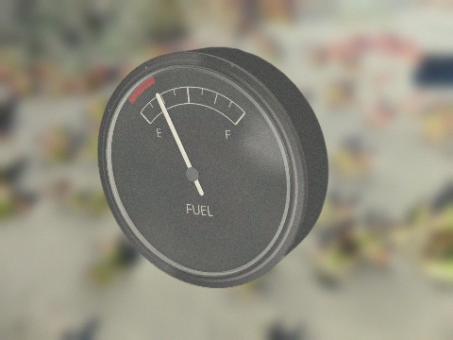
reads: value=0.25
